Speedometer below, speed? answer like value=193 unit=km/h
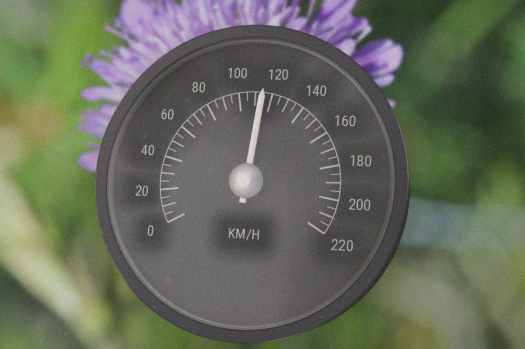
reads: value=115 unit=km/h
